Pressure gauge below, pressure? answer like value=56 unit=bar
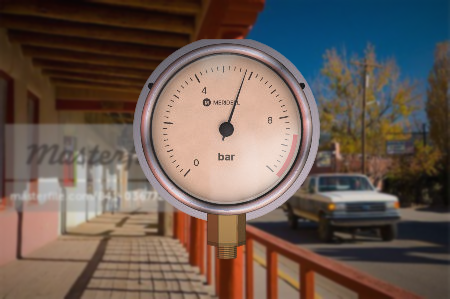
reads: value=5.8 unit=bar
